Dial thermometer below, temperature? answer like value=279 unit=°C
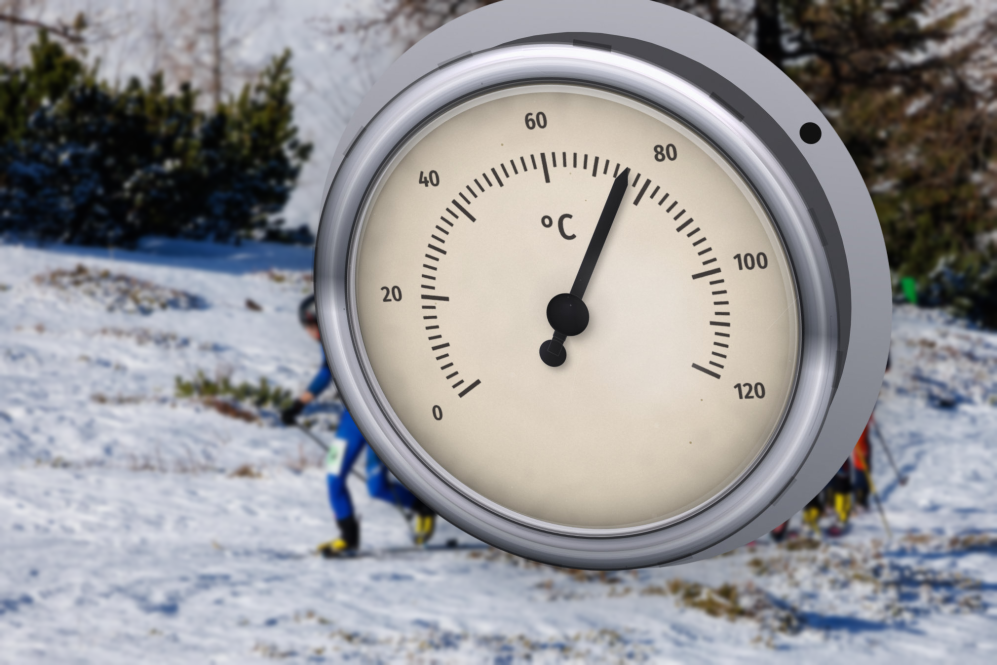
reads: value=76 unit=°C
